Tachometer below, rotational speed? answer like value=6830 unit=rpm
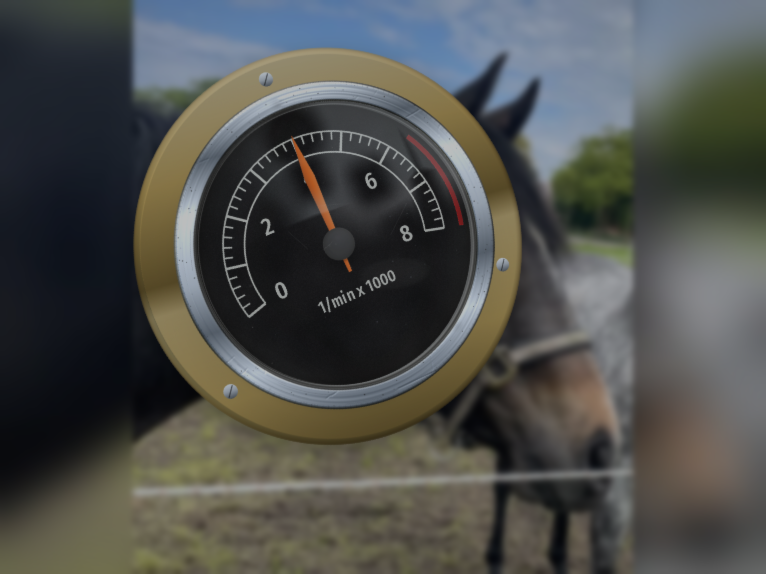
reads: value=4000 unit=rpm
